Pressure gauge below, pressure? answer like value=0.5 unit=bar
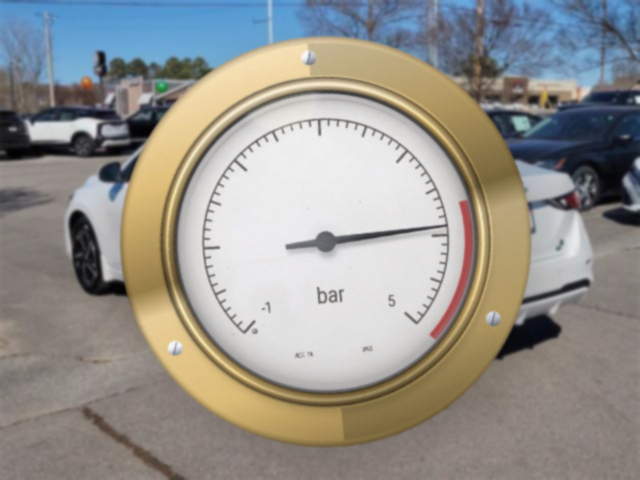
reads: value=3.9 unit=bar
